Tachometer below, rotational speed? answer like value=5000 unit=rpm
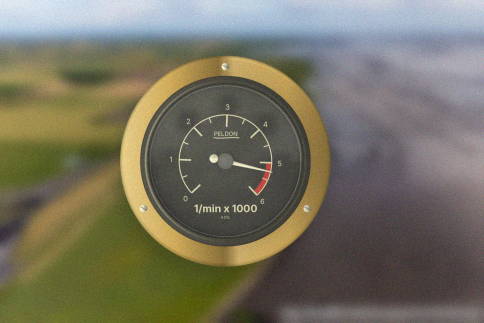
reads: value=5250 unit=rpm
